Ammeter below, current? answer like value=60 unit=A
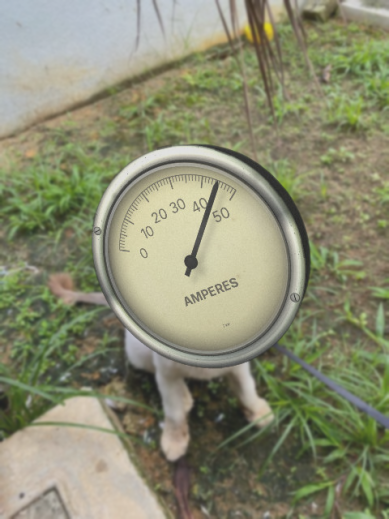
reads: value=45 unit=A
